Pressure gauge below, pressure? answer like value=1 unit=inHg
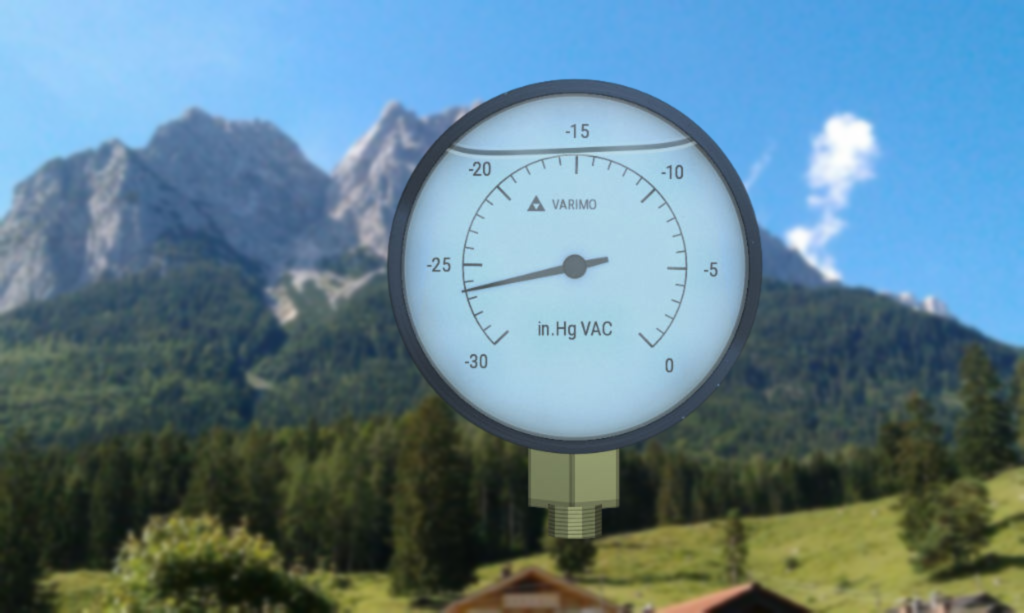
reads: value=-26.5 unit=inHg
